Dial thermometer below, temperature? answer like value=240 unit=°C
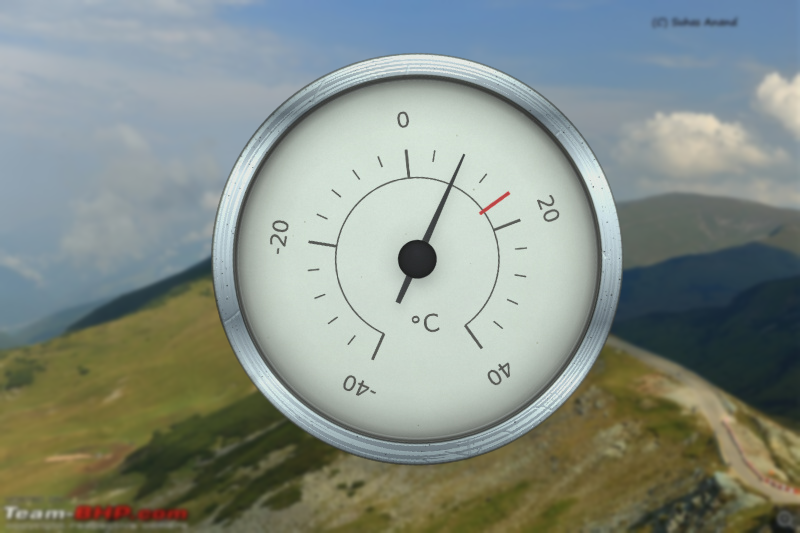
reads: value=8 unit=°C
